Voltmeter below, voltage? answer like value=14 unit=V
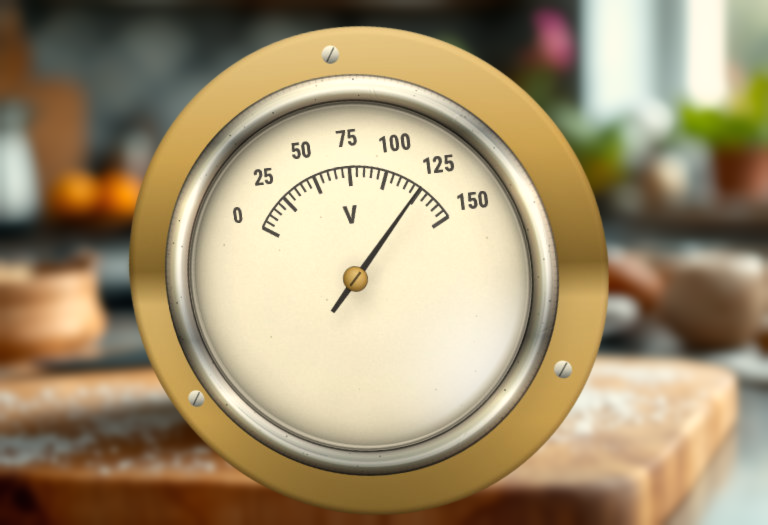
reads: value=125 unit=V
